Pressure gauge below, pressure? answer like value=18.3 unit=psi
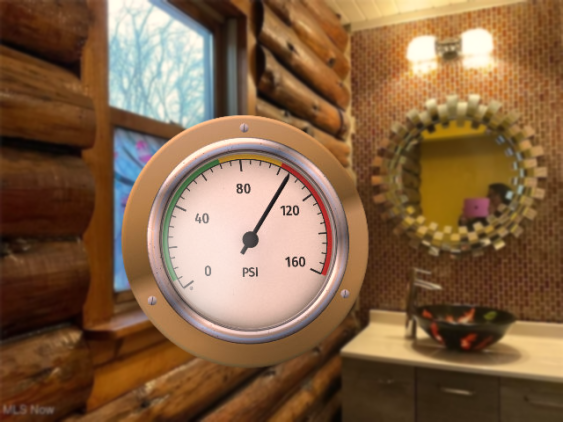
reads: value=105 unit=psi
